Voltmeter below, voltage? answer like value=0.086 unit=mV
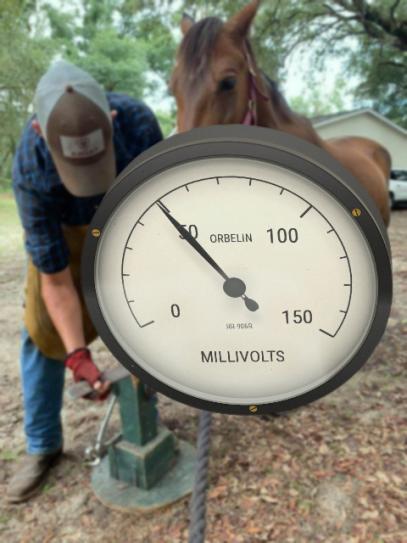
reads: value=50 unit=mV
